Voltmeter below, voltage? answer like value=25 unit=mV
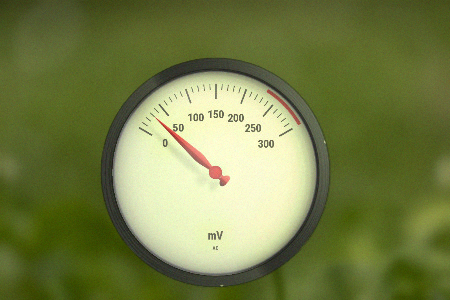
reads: value=30 unit=mV
